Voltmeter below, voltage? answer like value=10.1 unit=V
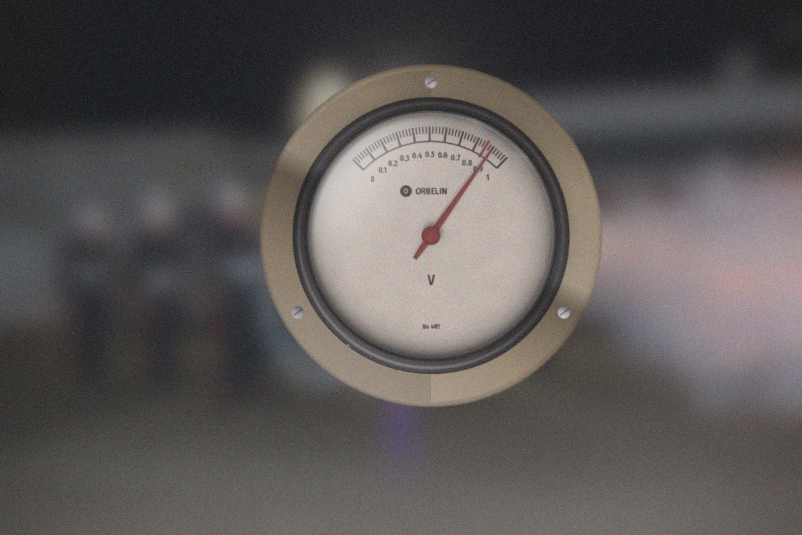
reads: value=0.9 unit=V
